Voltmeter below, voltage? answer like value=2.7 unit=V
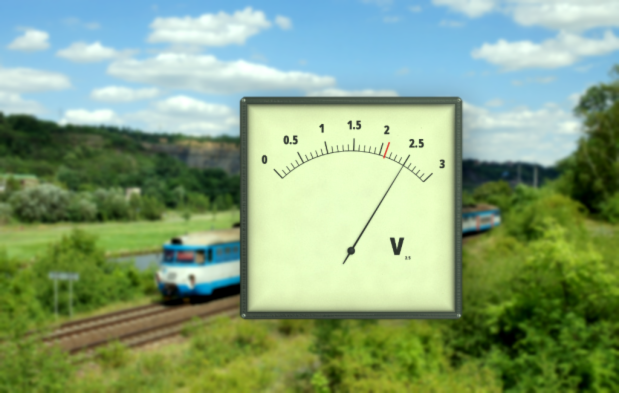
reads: value=2.5 unit=V
